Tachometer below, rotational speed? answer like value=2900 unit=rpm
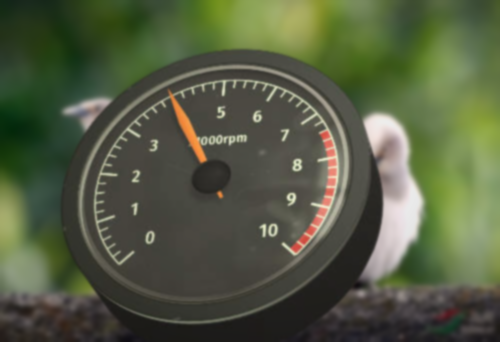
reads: value=4000 unit=rpm
